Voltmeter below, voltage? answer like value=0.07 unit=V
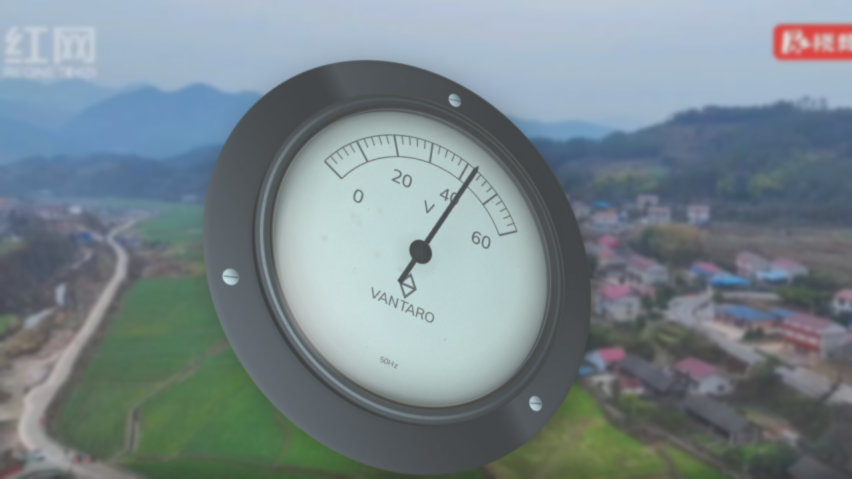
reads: value=42 unit=V
